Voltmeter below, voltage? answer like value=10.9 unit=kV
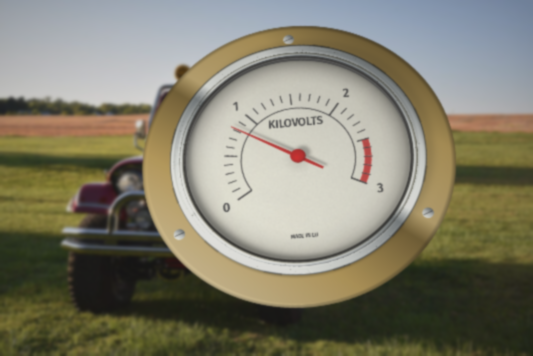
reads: value=0.8 unit=kV
